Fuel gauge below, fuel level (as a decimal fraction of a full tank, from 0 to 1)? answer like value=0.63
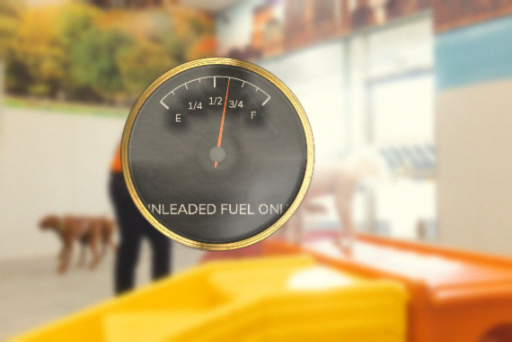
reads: value=0.625
